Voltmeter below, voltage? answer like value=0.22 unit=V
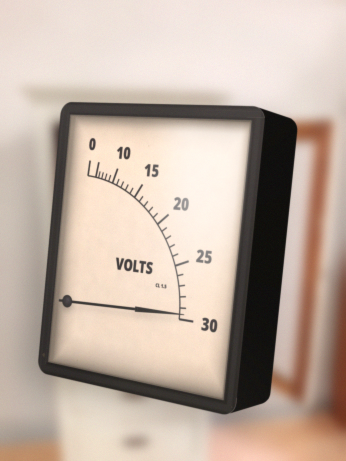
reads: value=29.5 unit=V
